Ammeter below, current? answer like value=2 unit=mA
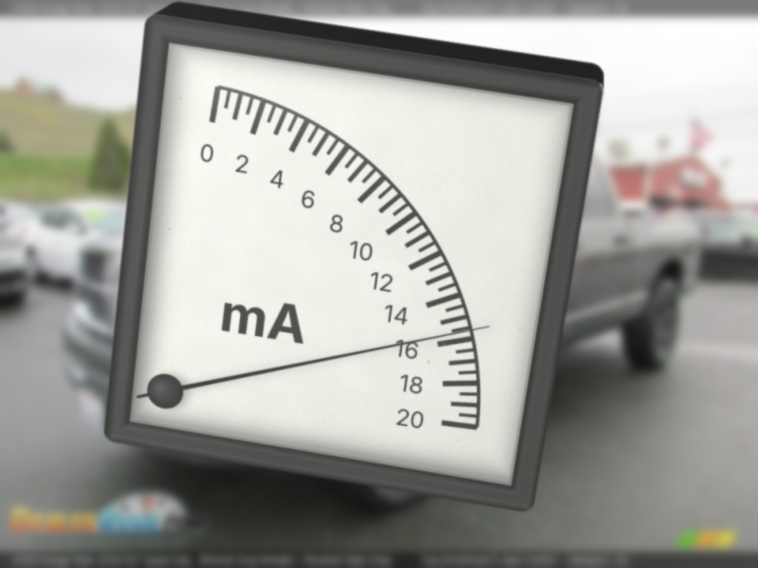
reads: value=15.5 unit=mA
